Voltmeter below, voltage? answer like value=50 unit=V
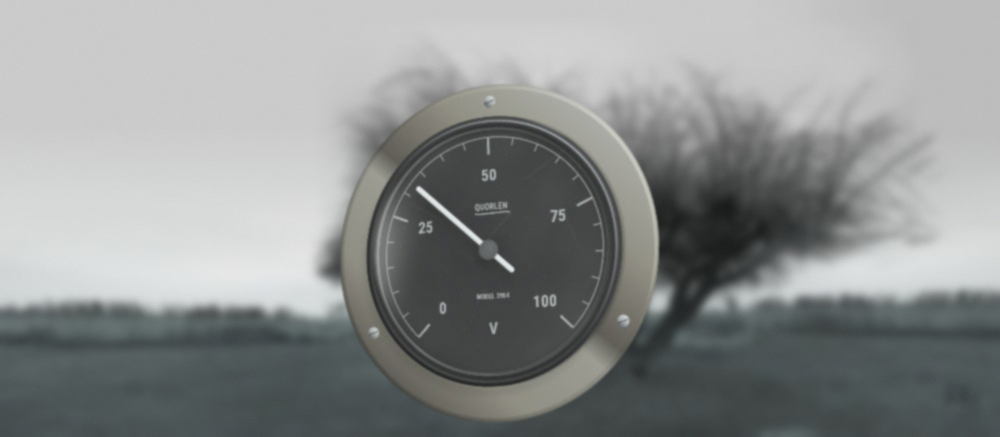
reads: value=32.5 unit=V
